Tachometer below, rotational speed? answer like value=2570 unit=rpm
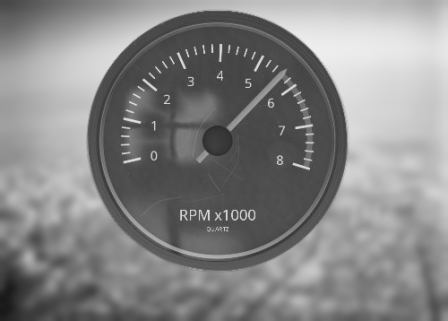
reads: value=5600 unit=rpm
